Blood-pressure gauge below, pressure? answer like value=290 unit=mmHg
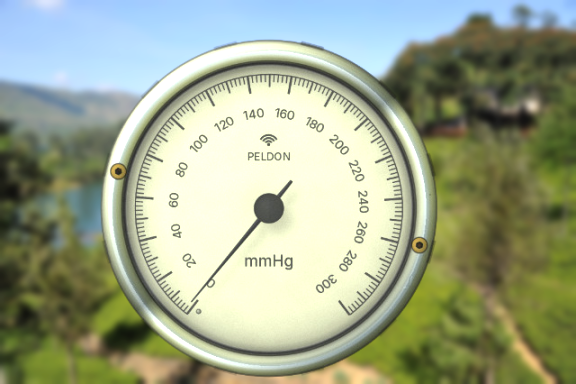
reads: value=2 unit=mmHg
